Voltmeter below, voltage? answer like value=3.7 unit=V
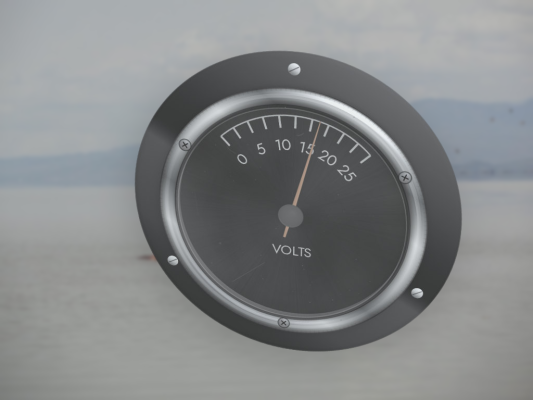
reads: value=16.25 unit=V
